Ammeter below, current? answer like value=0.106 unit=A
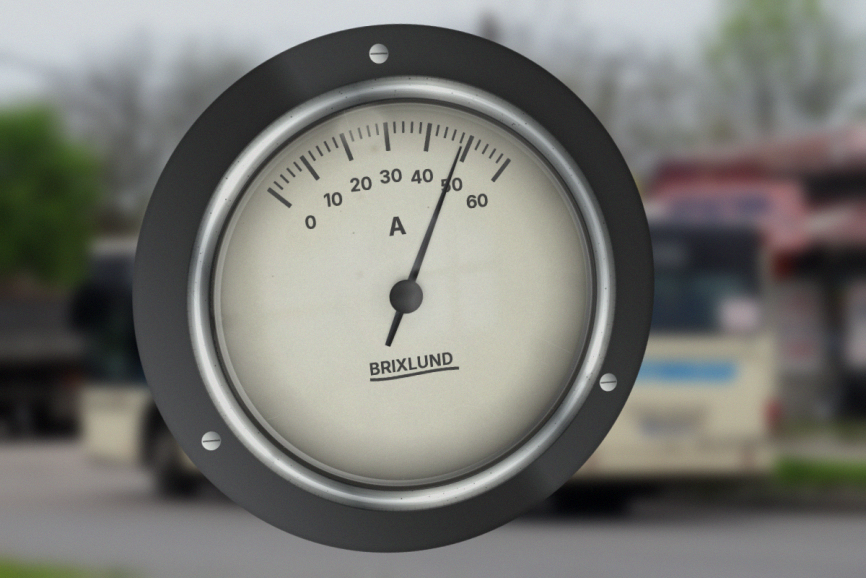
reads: value=48 unit=A
